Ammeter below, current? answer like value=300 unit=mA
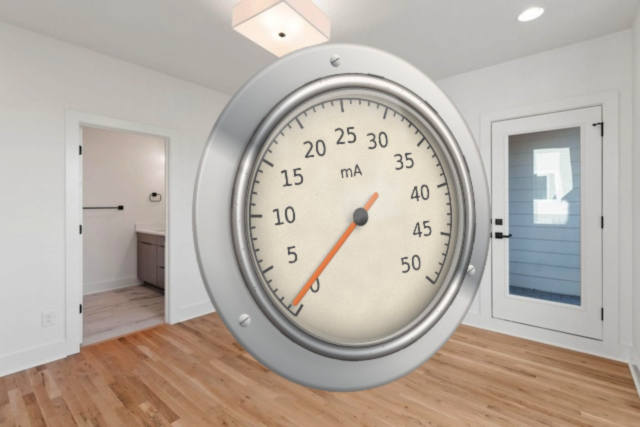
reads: value=1 unit=mA
